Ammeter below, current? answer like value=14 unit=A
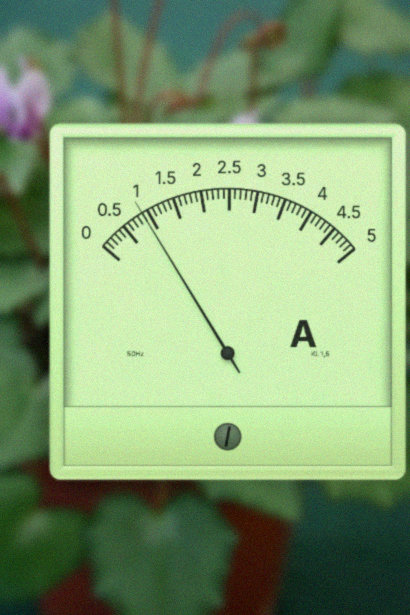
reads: value=0.9 unit=A
